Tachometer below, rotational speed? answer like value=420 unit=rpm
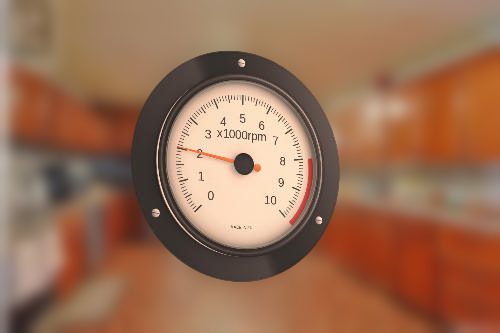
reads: value=2000 unit=rpm
